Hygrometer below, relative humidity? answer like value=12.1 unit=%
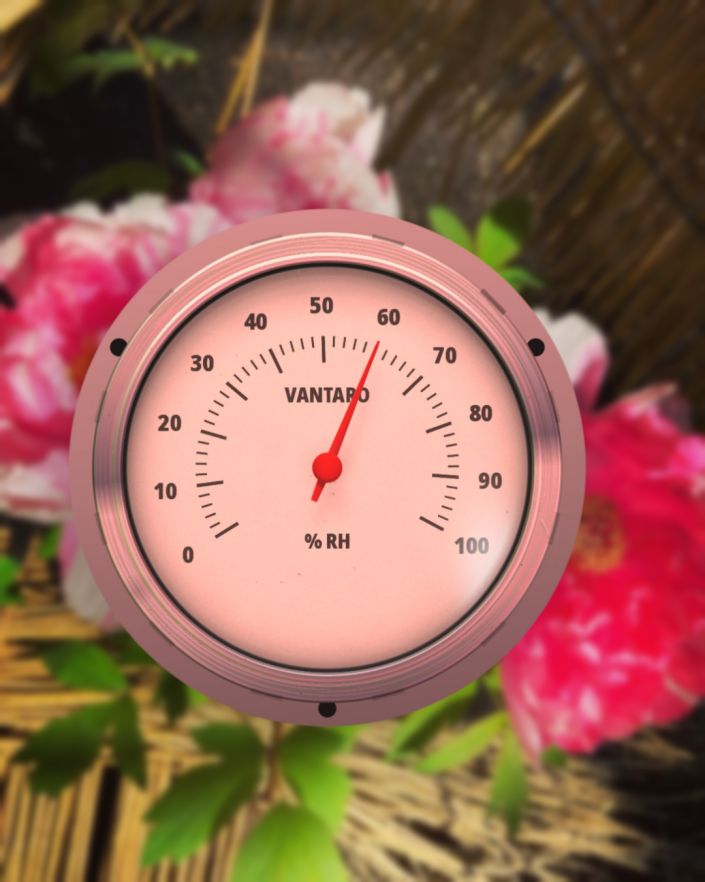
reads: value=60 unit=%
